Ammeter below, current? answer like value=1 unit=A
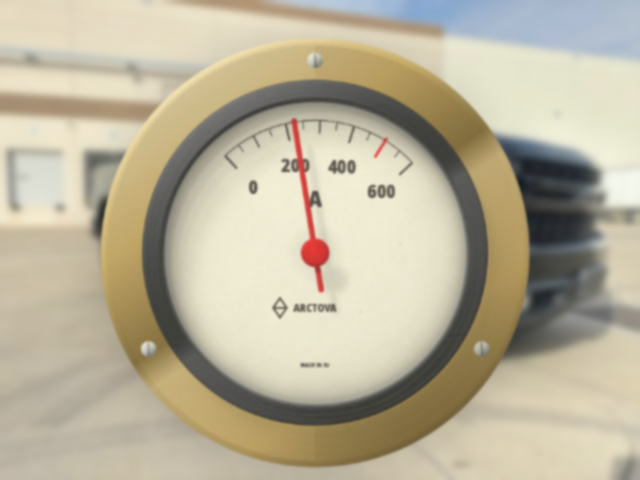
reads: value=225 unit=A
